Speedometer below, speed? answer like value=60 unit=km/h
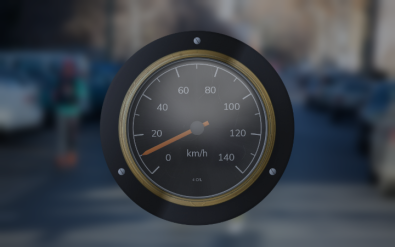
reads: value=10 unit=km/h
